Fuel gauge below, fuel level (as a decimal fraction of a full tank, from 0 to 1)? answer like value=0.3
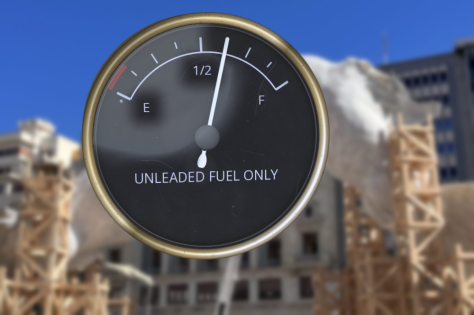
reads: value=0.625
